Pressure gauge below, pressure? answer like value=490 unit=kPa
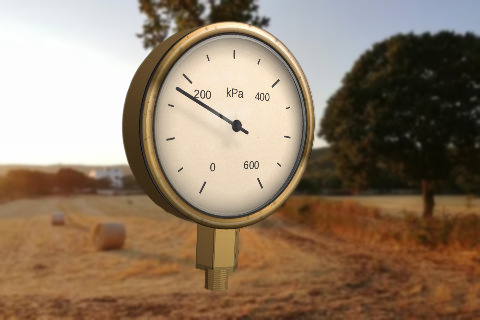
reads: value=175 unit=kPa
